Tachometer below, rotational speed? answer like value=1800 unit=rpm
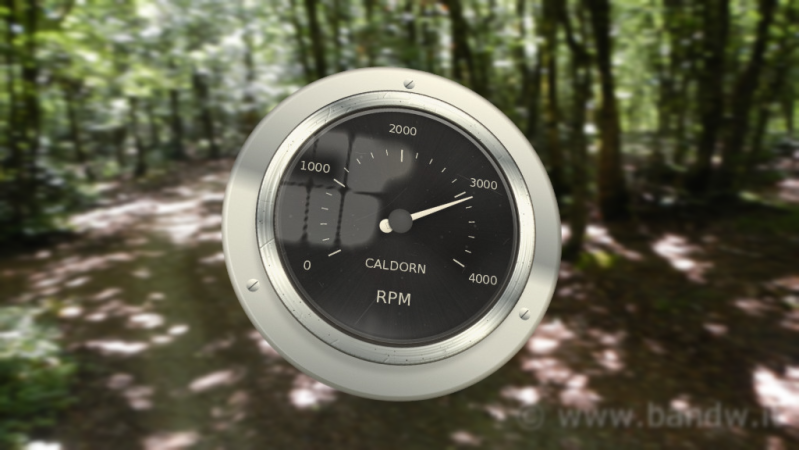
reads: value=3100 unit=rpm
